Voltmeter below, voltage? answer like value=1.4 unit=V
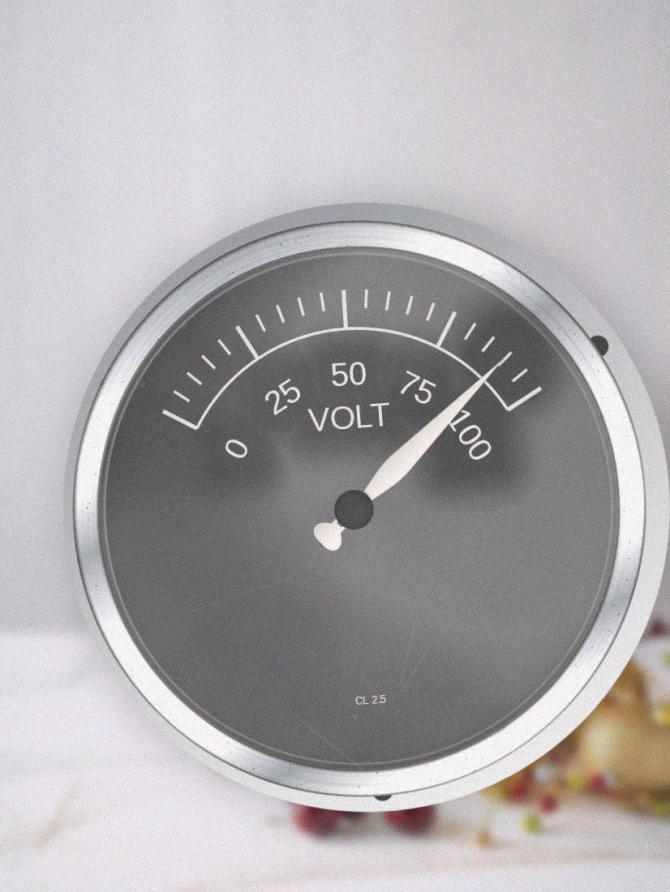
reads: value=90 unit=V
